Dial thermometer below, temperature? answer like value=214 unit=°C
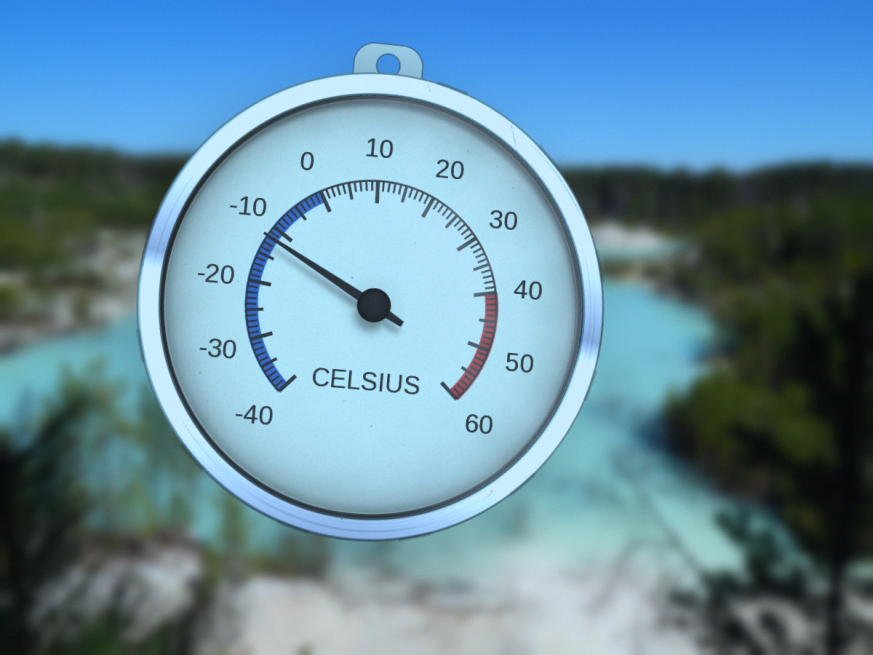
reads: value=-12 unit=°C
